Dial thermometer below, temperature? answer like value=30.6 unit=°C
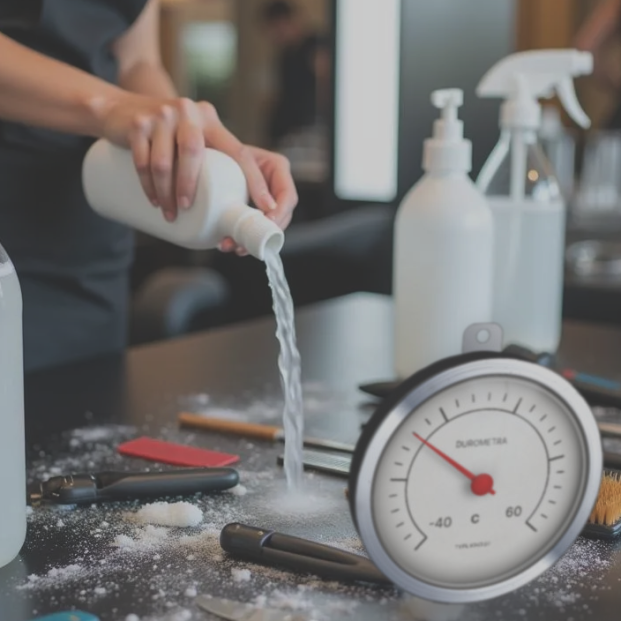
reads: value=-8 unit=°C
